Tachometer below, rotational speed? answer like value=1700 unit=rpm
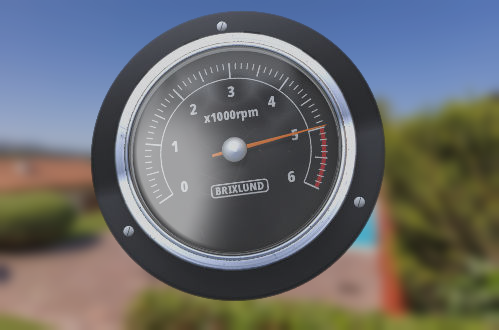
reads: value=5000 unit=rpm
